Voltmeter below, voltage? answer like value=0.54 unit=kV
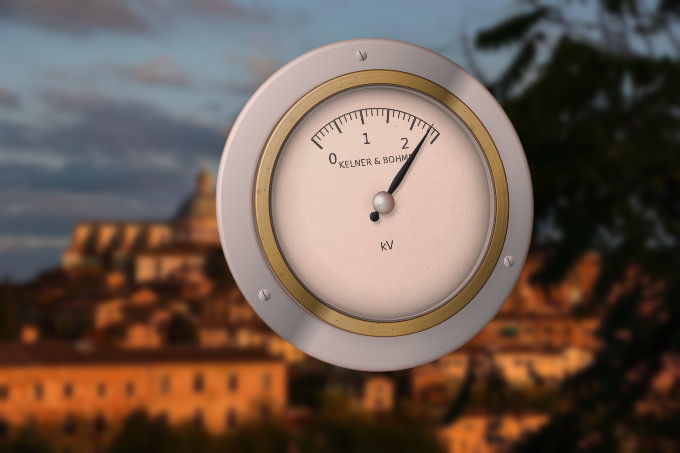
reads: value=2.3 unit=kV
